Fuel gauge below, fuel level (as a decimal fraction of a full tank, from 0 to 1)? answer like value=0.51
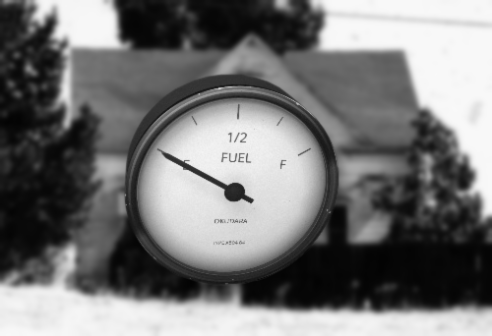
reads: value=0
